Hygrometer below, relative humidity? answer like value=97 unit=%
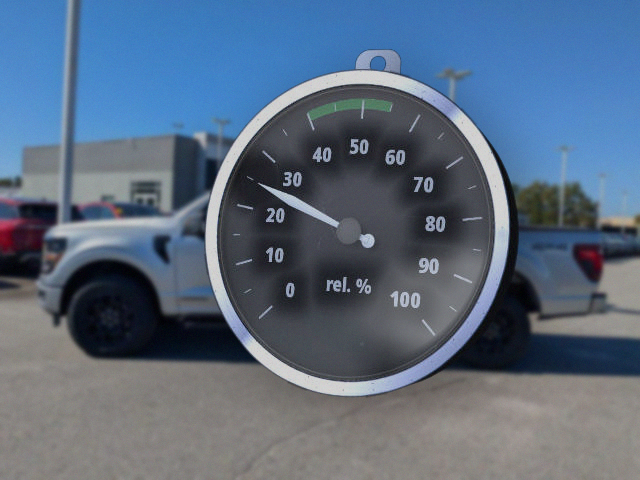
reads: value=25 unit=%
